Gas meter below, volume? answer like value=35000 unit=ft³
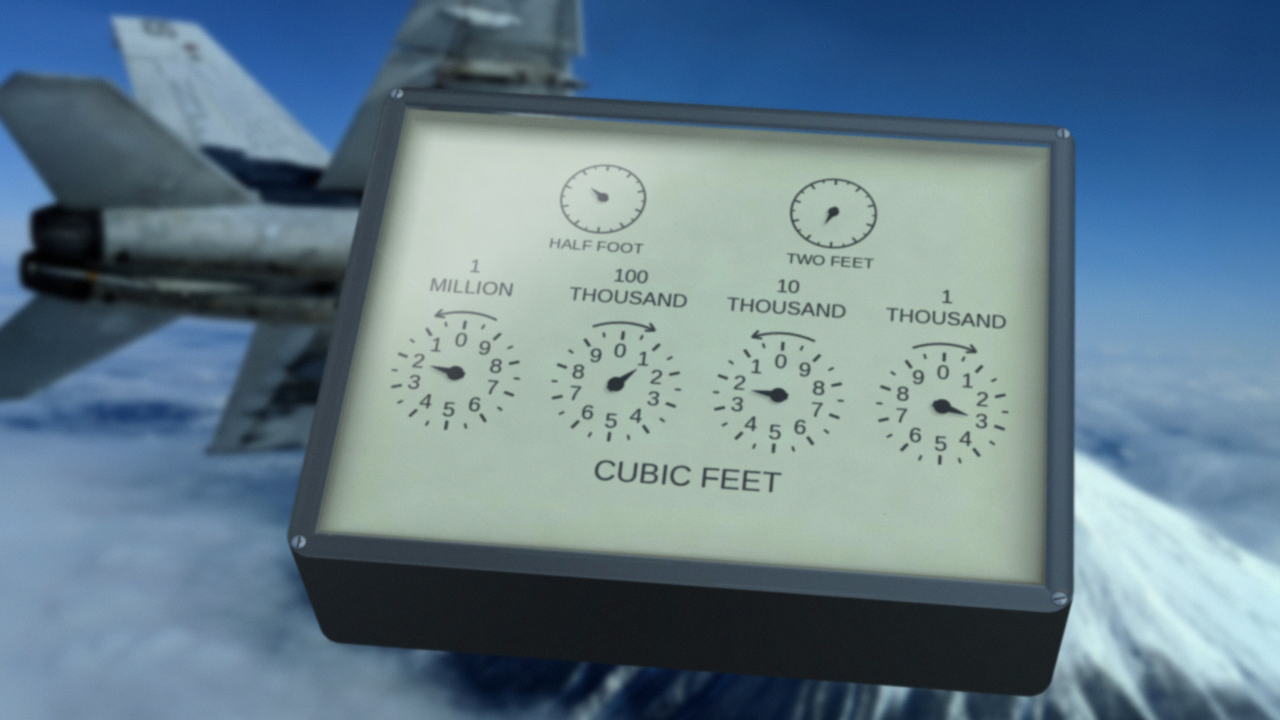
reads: value=212300 unit=ft³
